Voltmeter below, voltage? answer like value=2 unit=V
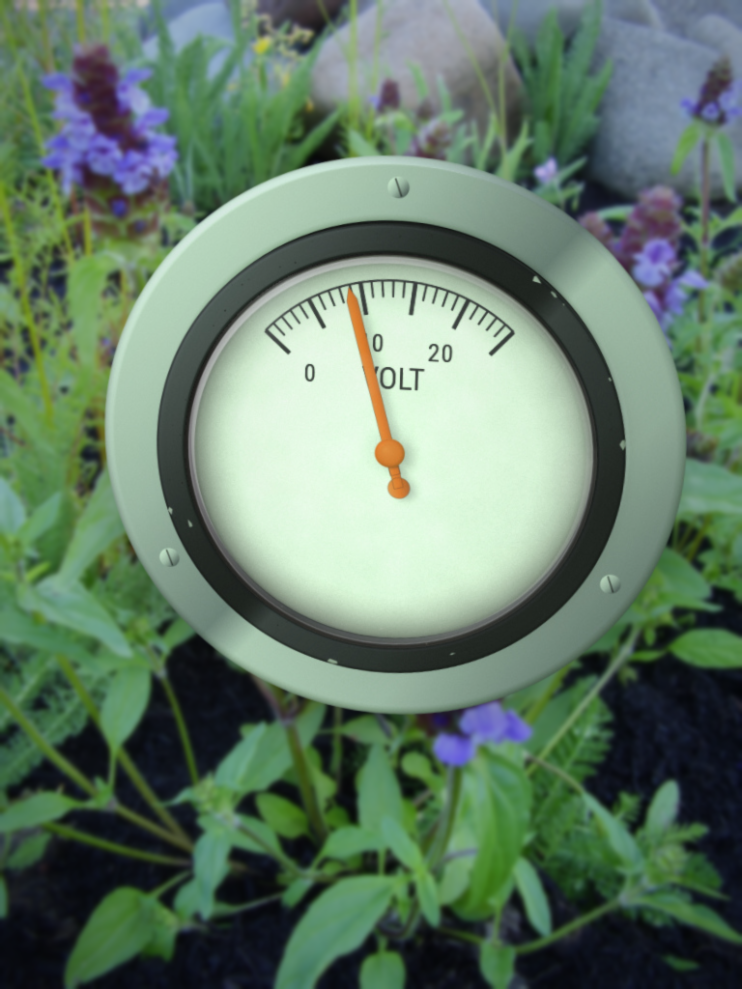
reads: value=9 unit=V
